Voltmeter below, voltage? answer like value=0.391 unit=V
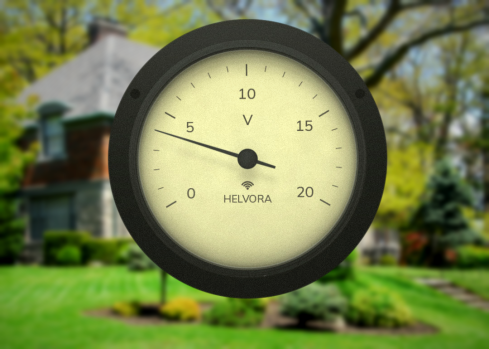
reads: value=4 unit=V
